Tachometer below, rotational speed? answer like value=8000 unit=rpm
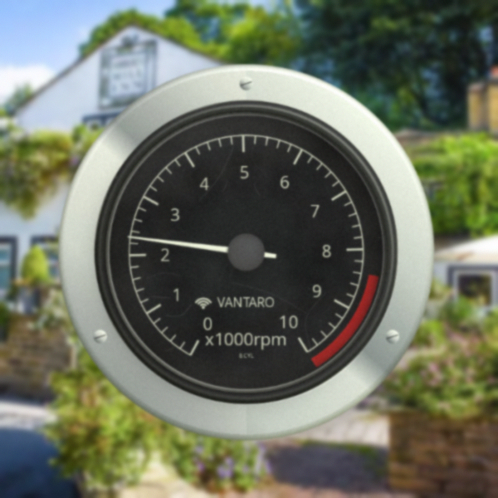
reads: value=2300 unit=rpm
